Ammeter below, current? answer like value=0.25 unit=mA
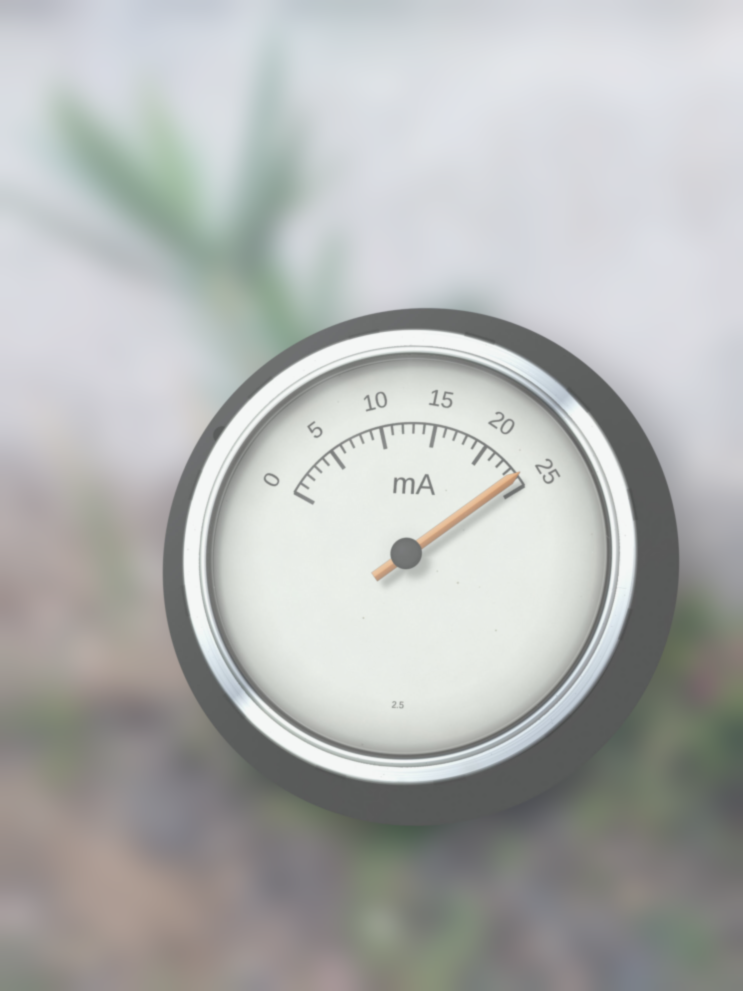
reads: value=24 unit=mA
